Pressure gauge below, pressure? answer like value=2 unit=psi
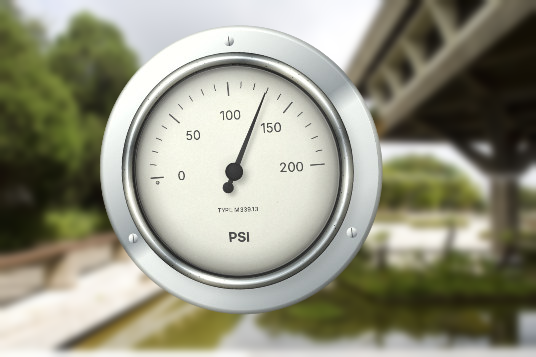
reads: value=130 unit=psi
